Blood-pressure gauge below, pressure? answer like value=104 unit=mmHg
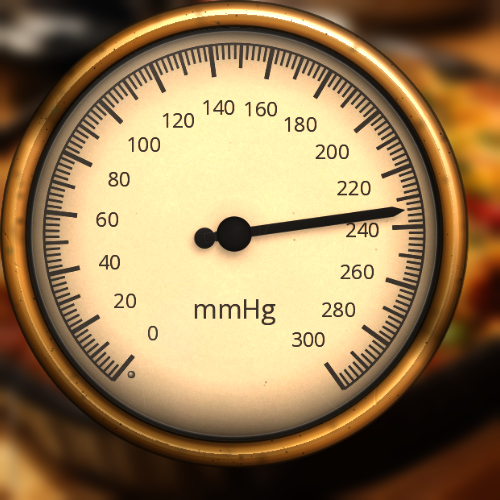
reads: value=234 unit=mmHg
